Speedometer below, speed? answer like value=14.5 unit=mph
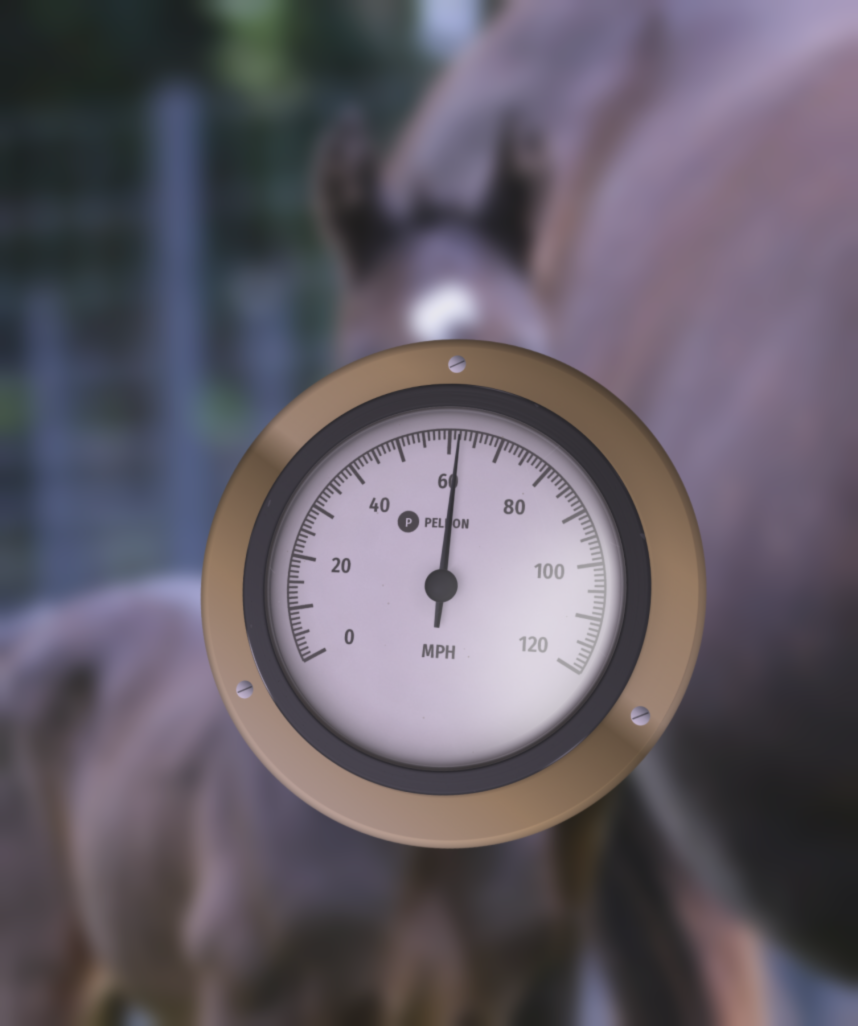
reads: value=62 unit=mph
